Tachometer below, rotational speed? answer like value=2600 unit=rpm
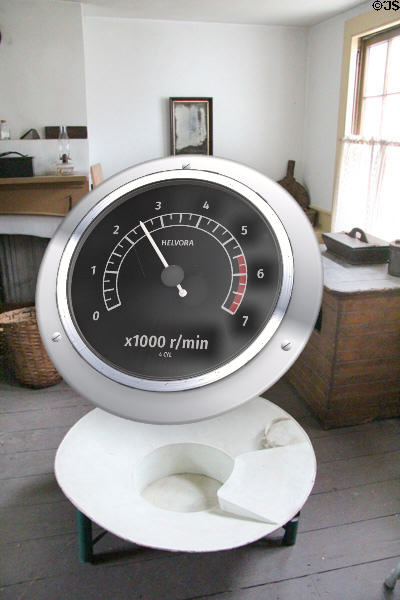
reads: value=2500 unit=rpm
